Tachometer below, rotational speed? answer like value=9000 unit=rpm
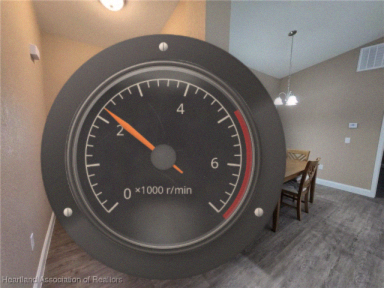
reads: value=2200 unit=rpm
